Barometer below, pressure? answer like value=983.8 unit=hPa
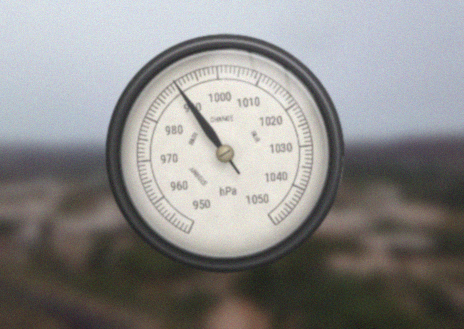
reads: value=990 unit=hPa
